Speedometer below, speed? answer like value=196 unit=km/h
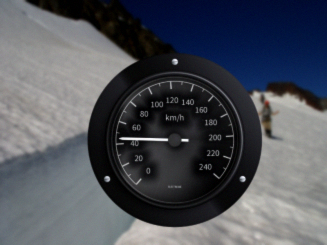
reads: value=45 unit=km/h
